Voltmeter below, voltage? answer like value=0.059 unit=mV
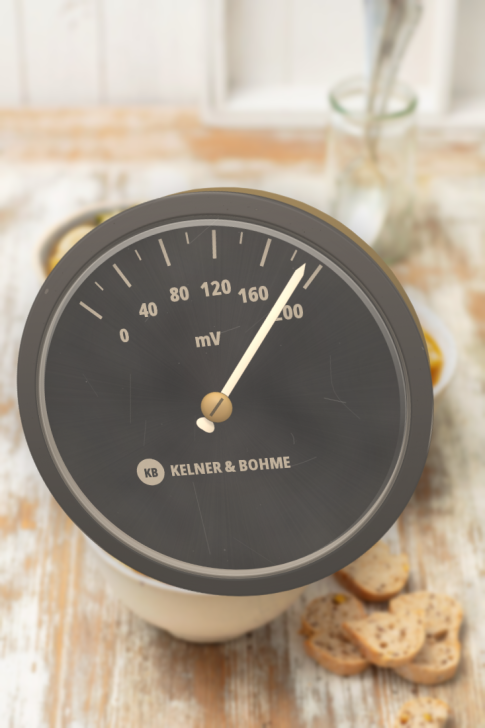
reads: value=190 unit=mV
